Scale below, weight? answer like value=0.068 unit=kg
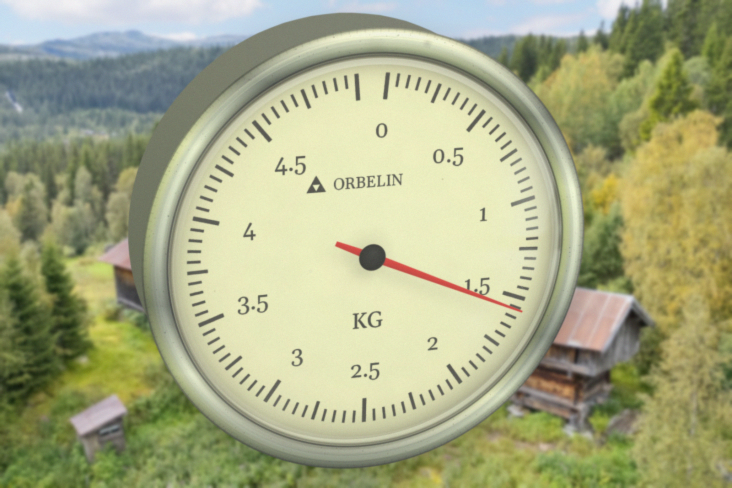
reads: value=1.55 unit=kg
